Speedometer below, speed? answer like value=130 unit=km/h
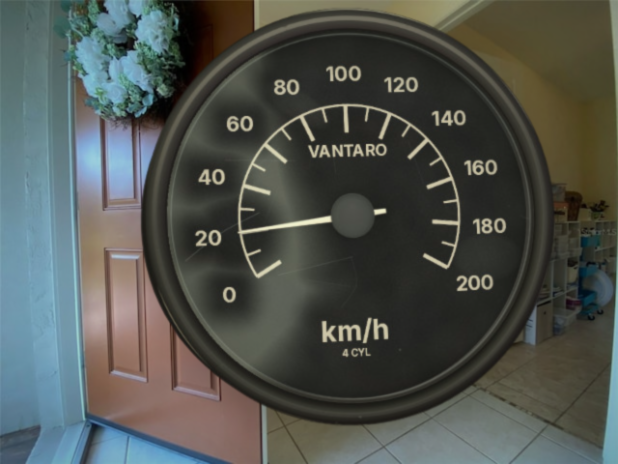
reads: value=20 unit=km/h
